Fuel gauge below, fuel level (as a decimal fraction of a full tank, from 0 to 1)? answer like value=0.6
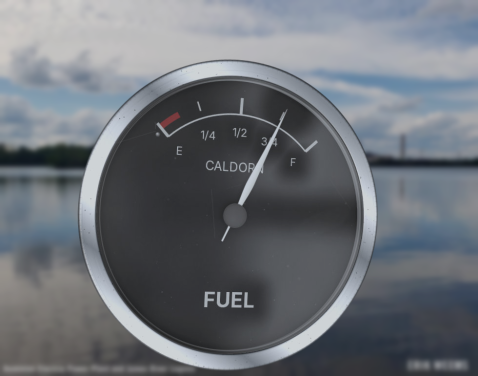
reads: value=0.75
